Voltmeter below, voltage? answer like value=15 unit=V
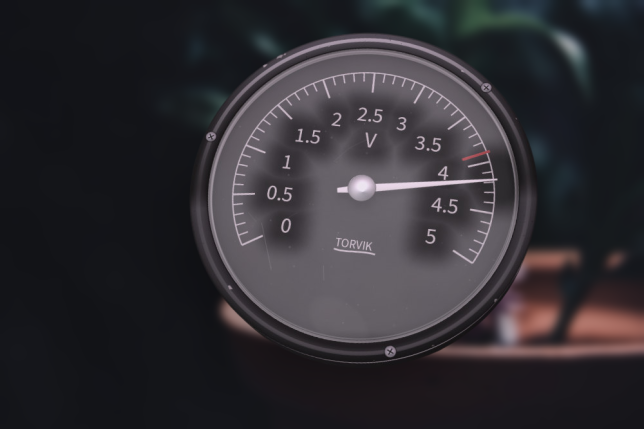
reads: value=4.2 unit=V
